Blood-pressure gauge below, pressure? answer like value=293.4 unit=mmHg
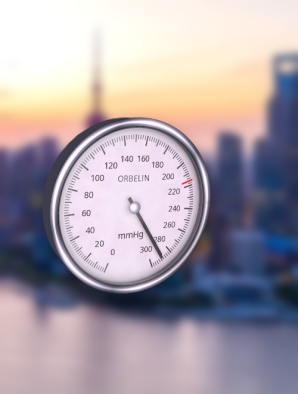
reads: value=290 unit=mmHg
